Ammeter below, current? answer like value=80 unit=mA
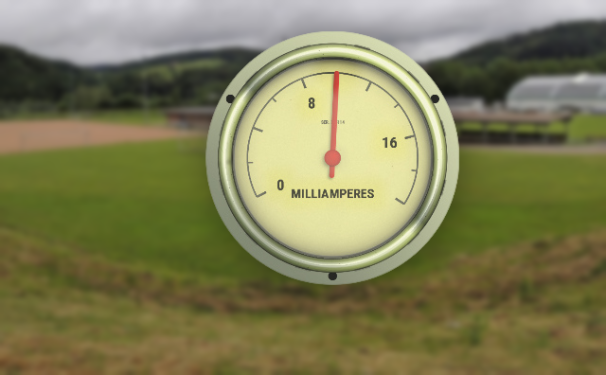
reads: value=10 unit=mA
